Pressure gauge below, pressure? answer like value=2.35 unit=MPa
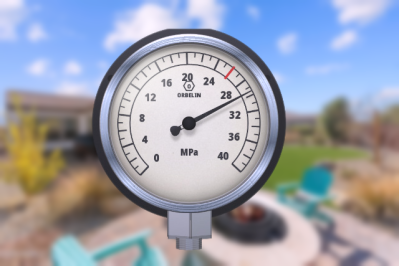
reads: value=29.5 unit=MPa
